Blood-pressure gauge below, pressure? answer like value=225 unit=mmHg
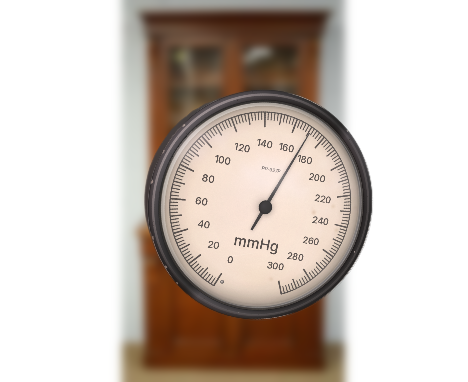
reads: value=170 unit=mmHg
